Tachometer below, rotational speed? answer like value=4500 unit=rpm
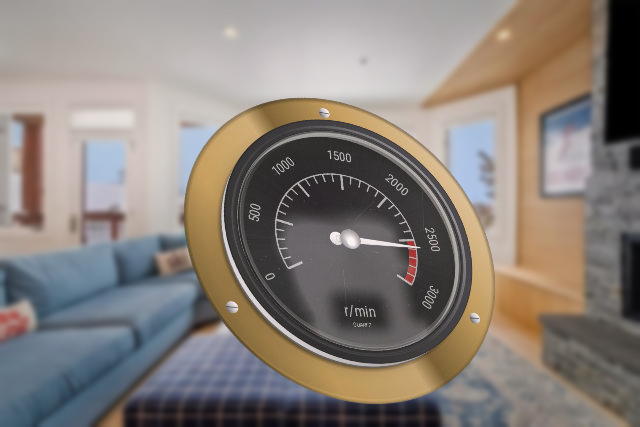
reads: value=2600 unit=rpm
